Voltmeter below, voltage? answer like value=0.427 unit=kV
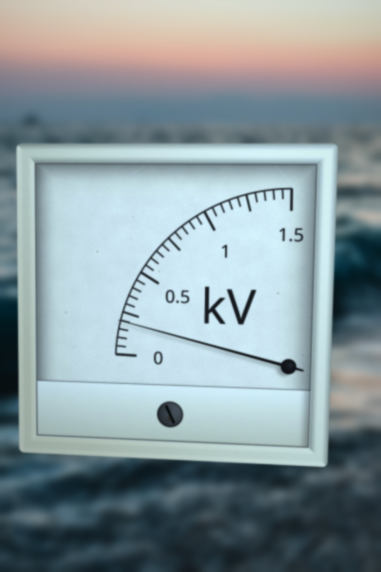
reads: value=0.2 unit=kV
